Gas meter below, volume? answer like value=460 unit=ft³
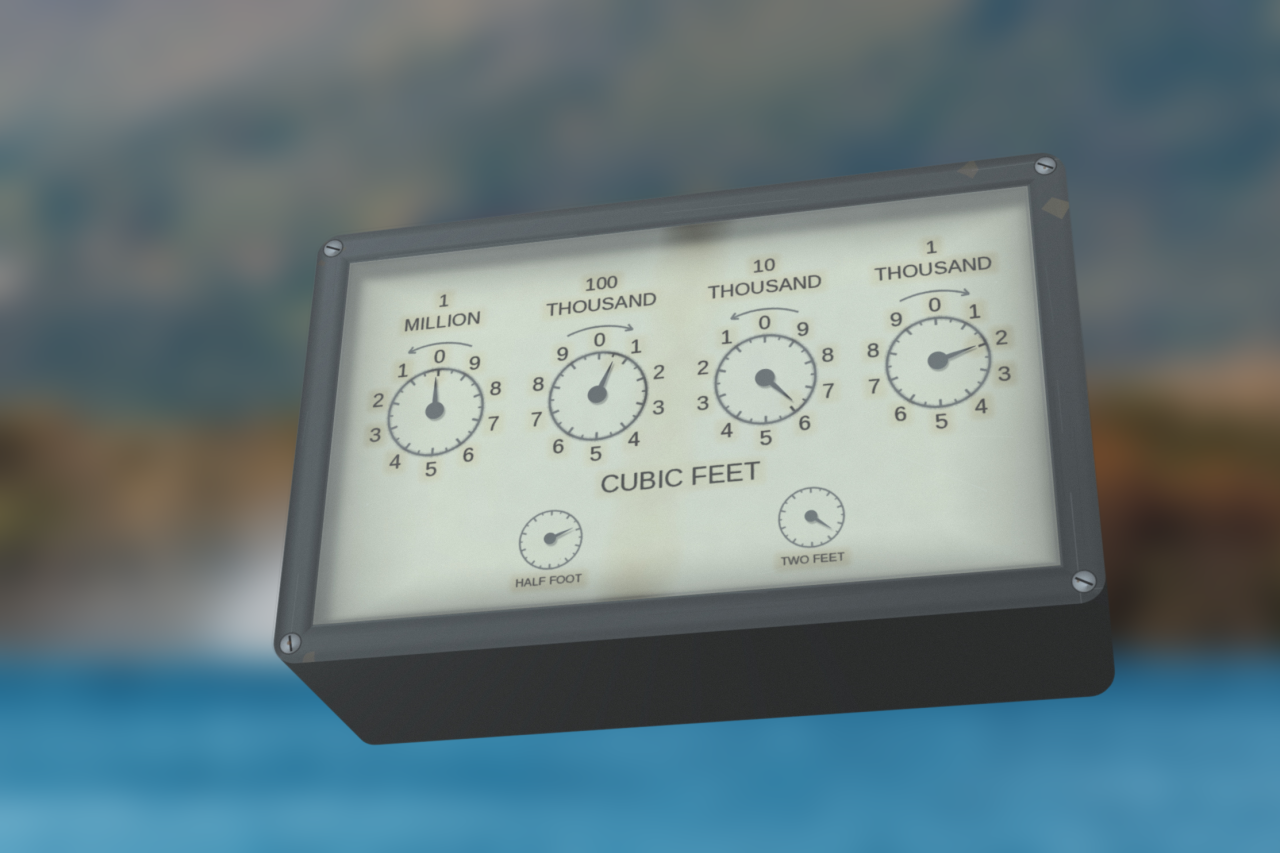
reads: value=6200 unit=ft³
